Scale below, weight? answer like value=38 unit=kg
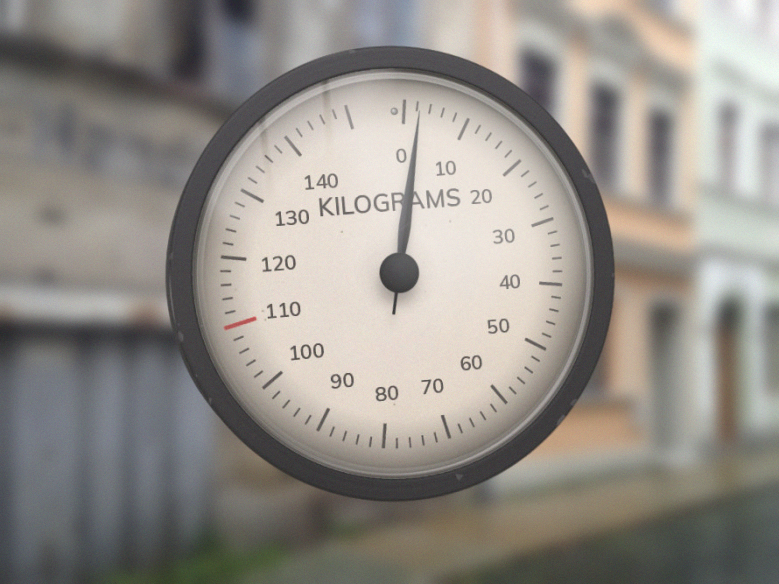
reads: value=2 unit=kg
